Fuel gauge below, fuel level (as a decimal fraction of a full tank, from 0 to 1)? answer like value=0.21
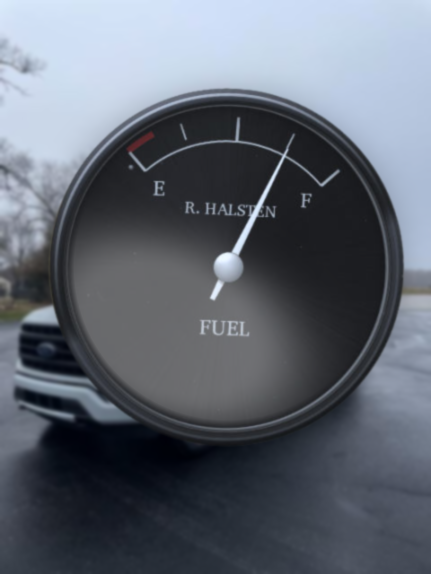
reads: value=0.75
